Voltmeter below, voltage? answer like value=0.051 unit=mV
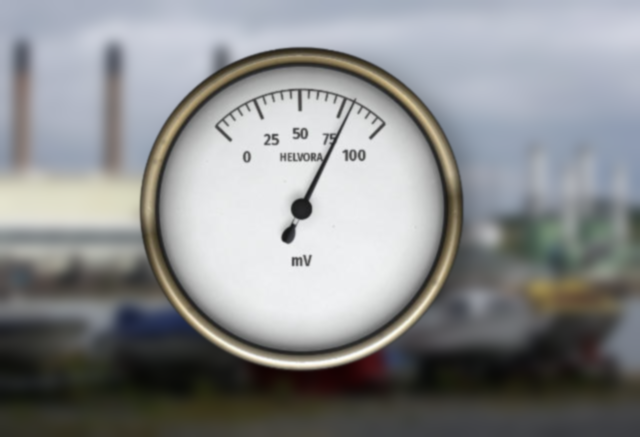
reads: value=80 unit=mV
